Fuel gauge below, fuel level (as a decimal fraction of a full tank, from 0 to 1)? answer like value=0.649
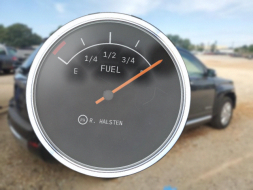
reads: value=1
